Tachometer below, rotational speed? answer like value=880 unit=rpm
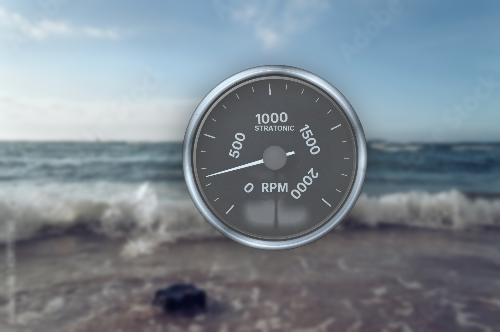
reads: value=250 unit=rpm
